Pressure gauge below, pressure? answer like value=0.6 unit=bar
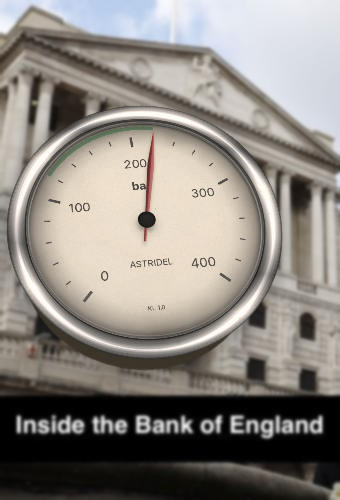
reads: value=220 unit=bar
